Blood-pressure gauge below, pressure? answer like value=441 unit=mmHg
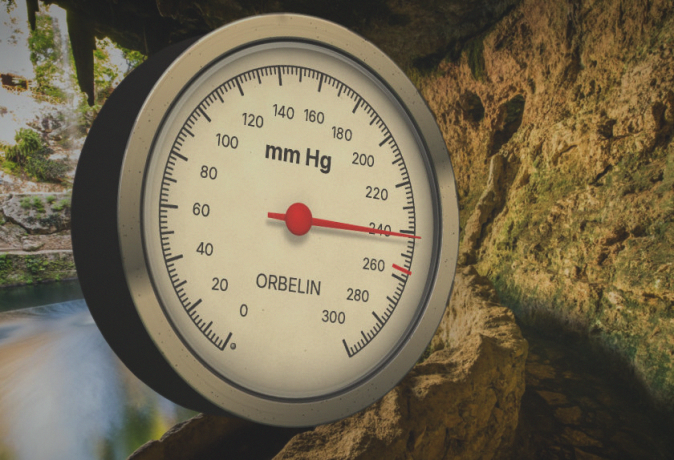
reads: value=242 unit=mmHg
